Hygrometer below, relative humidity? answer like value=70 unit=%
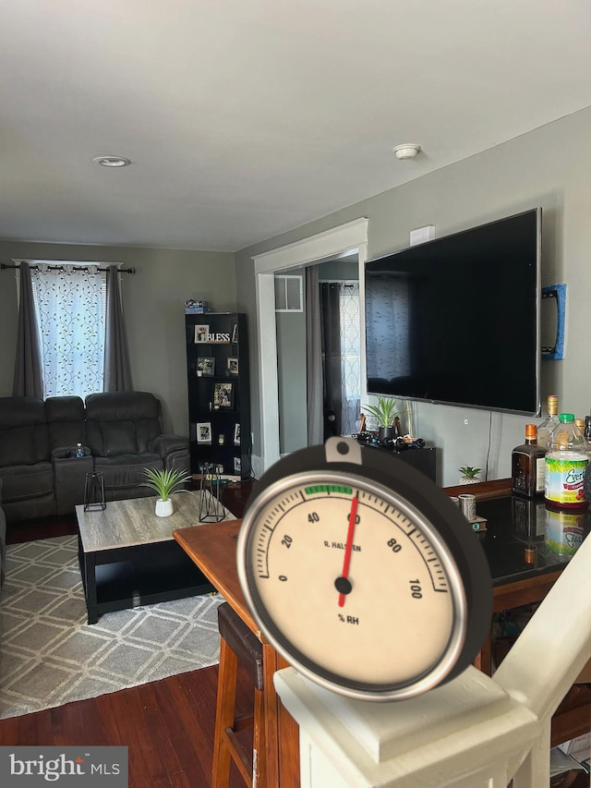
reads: value=60 unit=%
